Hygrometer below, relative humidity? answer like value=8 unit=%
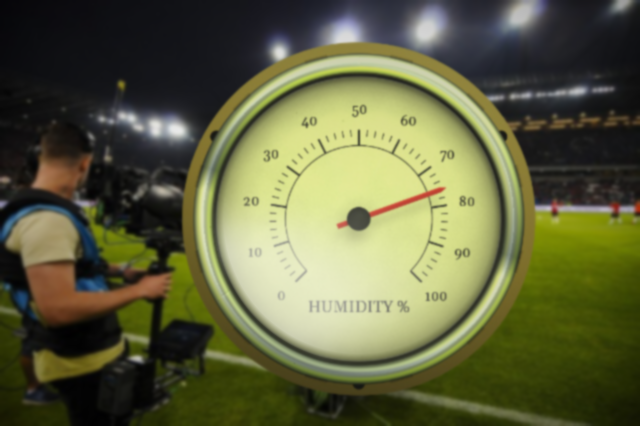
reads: value=76 unit=%
